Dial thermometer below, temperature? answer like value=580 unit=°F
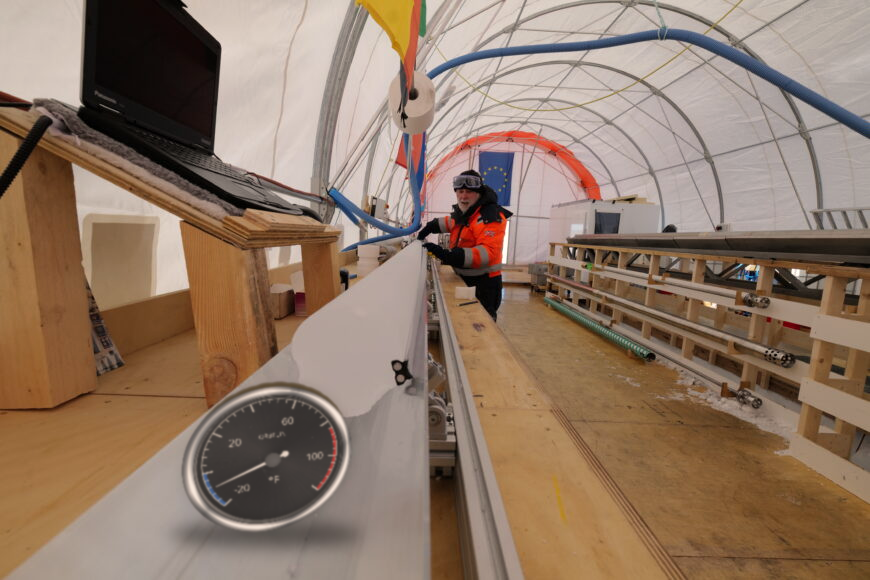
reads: value=-8 unit=°F
